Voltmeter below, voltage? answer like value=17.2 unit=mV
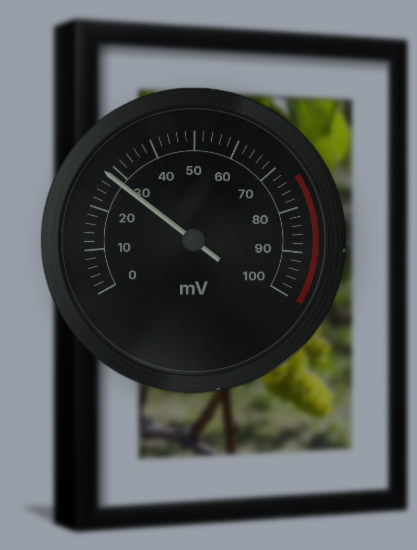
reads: value=28 unit=mV
